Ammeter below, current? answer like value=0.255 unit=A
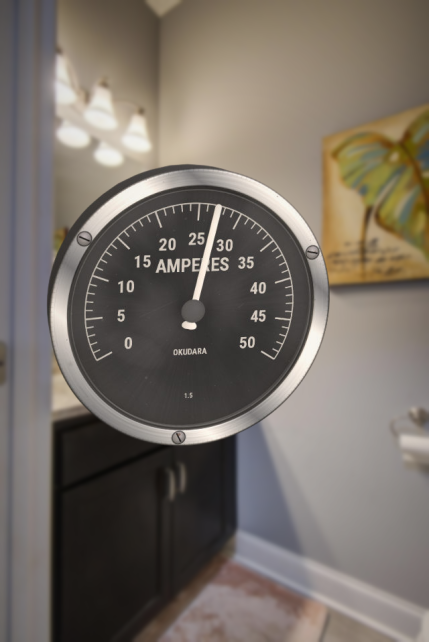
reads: value=27 unit=A
